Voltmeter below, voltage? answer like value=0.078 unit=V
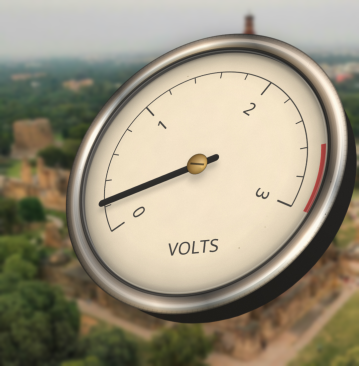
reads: value=0.2 unit=V
